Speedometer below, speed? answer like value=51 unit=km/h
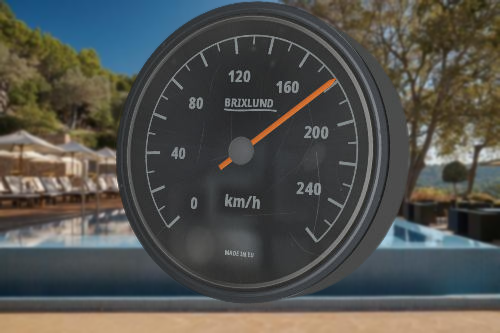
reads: value=180 unit=km/h
